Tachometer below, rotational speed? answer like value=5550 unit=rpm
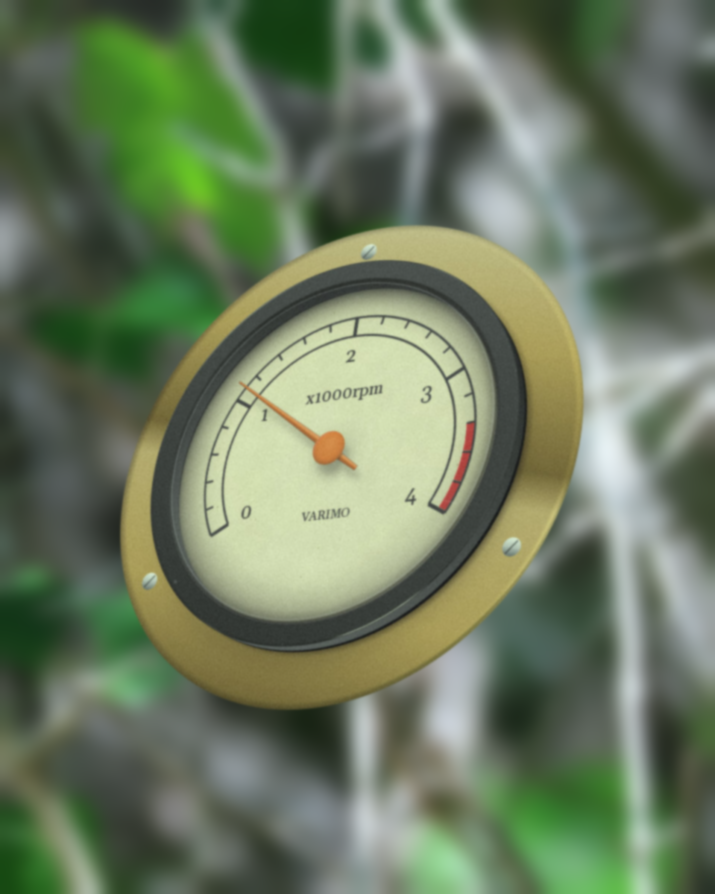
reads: value=1100 unit=rpm
